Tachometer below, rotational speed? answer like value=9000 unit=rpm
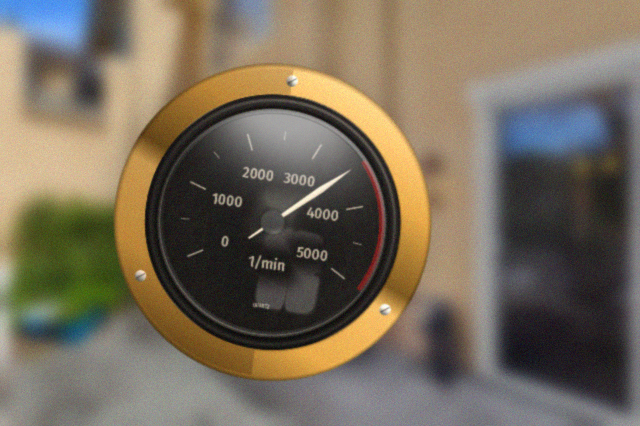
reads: value=3500 unit=rpm
